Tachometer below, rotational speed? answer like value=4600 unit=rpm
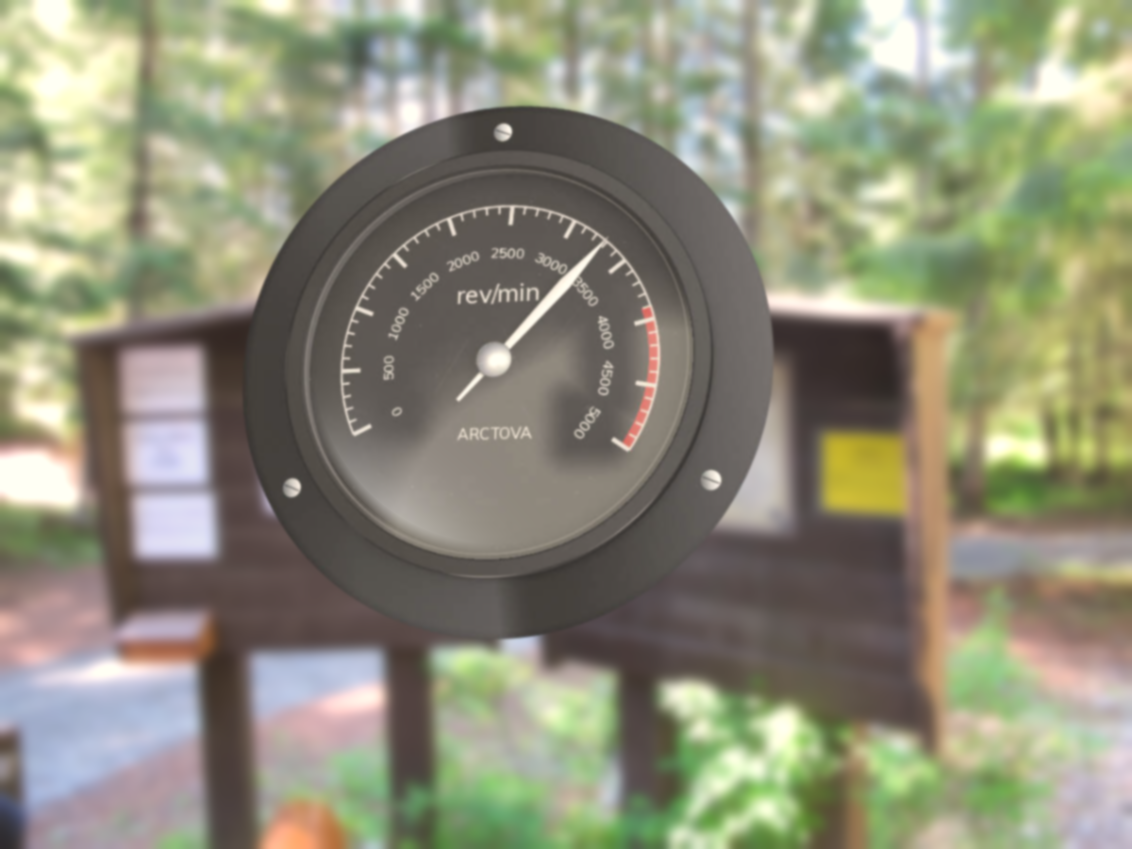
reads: value=3300 unit=rpm
